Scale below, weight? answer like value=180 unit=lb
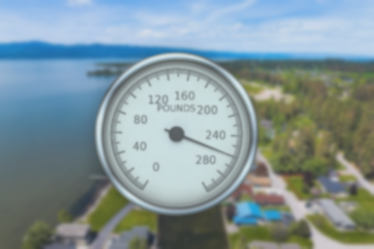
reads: value=260 unit=lb
